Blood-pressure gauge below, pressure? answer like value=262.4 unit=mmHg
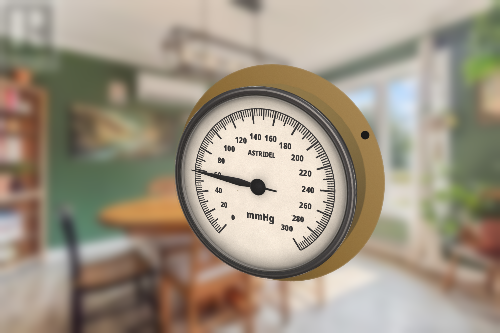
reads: value=60 unit=mmHg
